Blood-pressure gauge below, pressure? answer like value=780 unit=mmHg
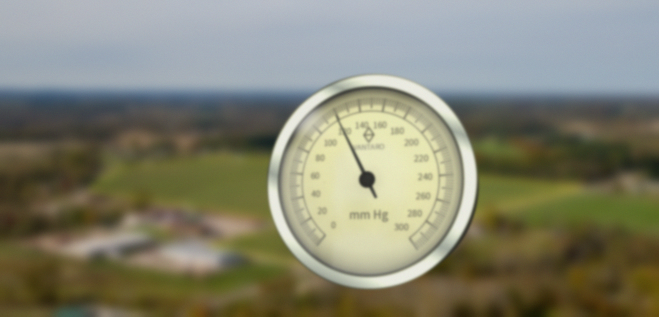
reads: value=120 unit=mmHg
